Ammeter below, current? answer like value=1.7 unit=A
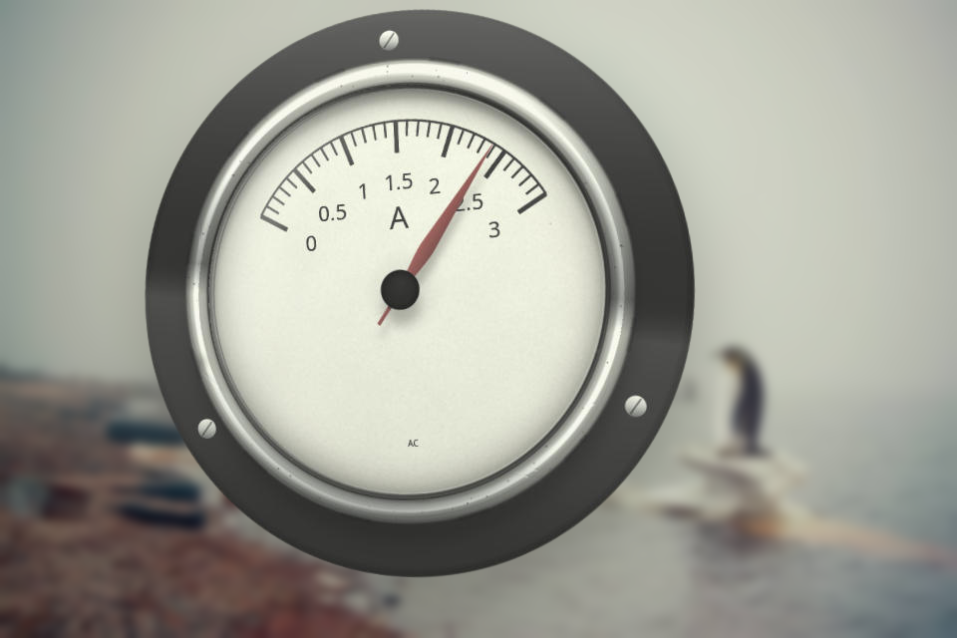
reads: value=2.4 unit=A
